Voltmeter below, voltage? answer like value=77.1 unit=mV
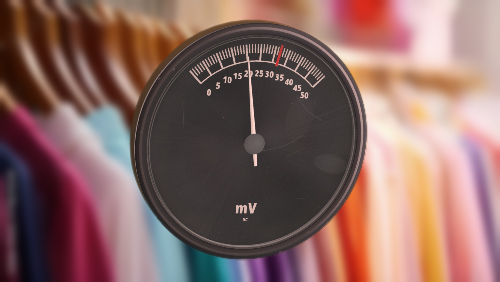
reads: value=20 unit=mV
